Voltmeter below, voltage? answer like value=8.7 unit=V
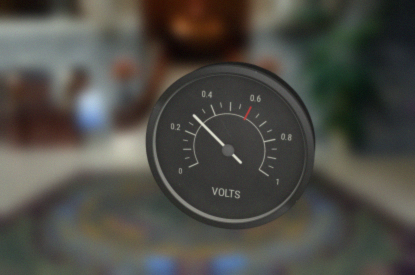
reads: value=0.3 unit=V
